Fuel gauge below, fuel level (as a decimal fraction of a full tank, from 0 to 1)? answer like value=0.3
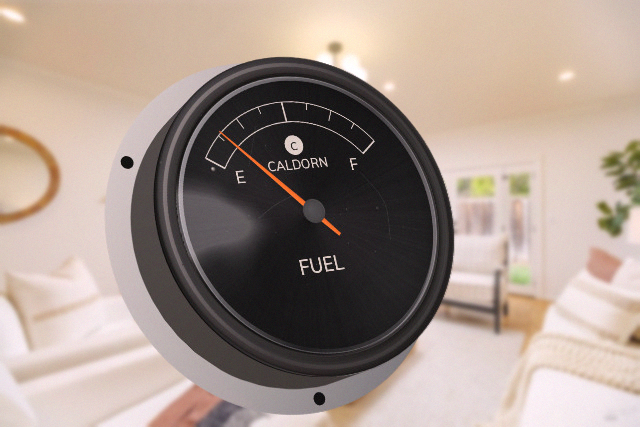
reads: value=0.125
